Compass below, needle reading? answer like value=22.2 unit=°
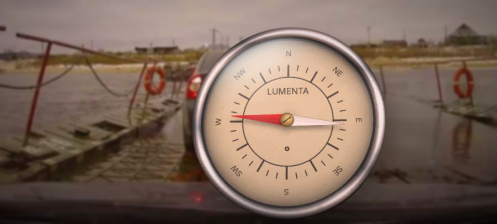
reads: value=275 unit=°
